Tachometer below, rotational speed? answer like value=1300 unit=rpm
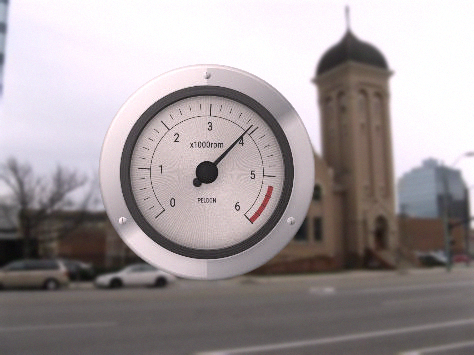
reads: value=3900 unit=rpm
